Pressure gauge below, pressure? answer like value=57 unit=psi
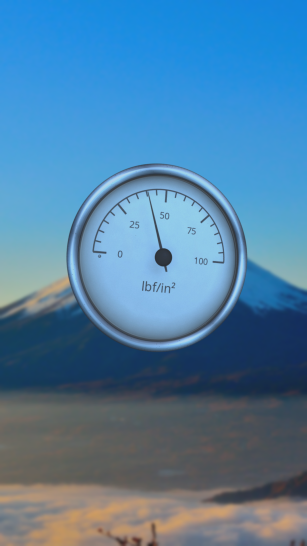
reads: value=40 unit=psi
